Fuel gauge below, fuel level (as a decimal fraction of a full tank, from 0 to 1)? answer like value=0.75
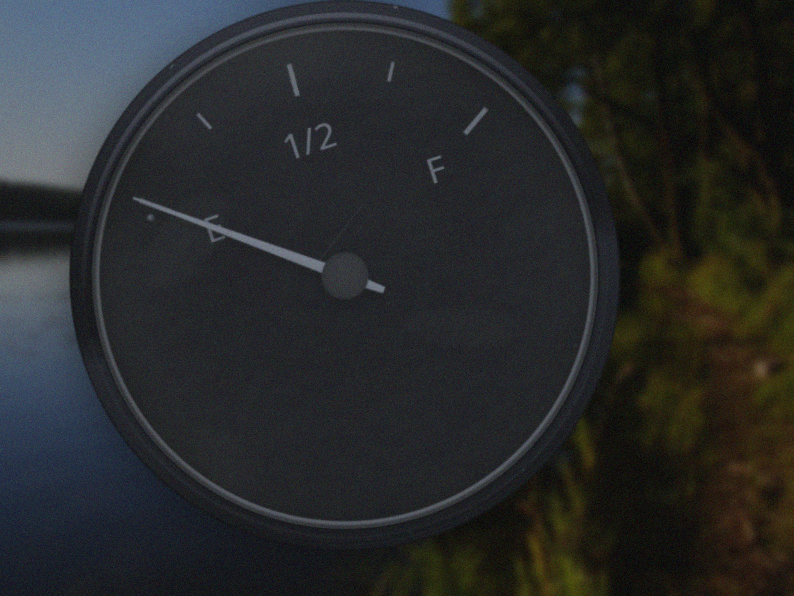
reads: value=0
